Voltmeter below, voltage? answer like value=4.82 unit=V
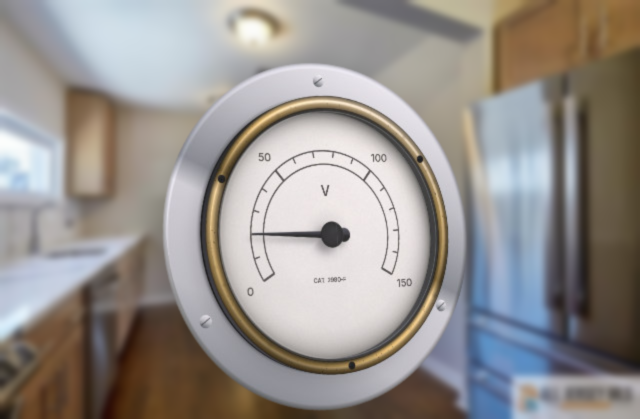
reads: value=20 unit=V
